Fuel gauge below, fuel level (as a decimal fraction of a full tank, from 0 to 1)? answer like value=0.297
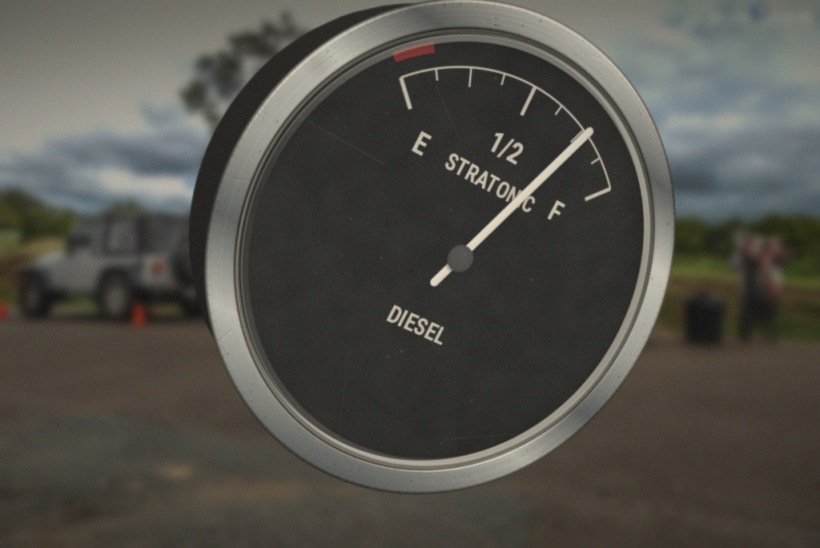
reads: value=0.75
